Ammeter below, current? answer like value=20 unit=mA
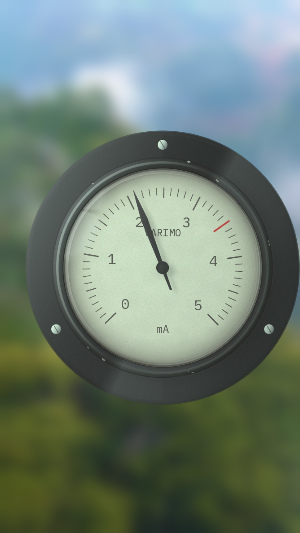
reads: value=2.1 unit=mA
